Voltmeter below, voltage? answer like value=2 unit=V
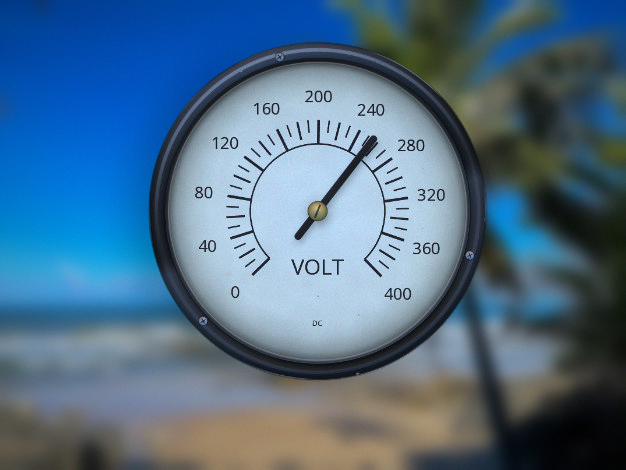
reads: value=255 unit=V
